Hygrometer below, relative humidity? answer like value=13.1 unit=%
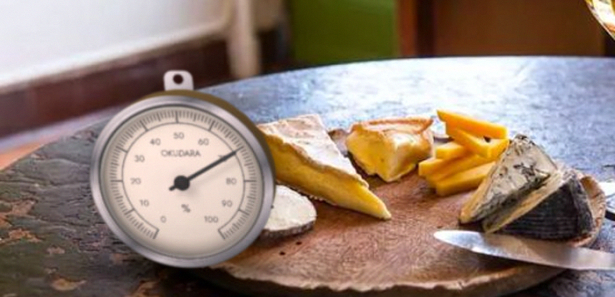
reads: value=70 unit=%
